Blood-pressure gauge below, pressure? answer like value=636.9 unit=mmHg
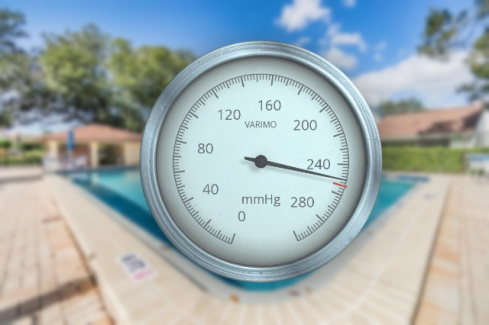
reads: value=250 unit=mmHg
